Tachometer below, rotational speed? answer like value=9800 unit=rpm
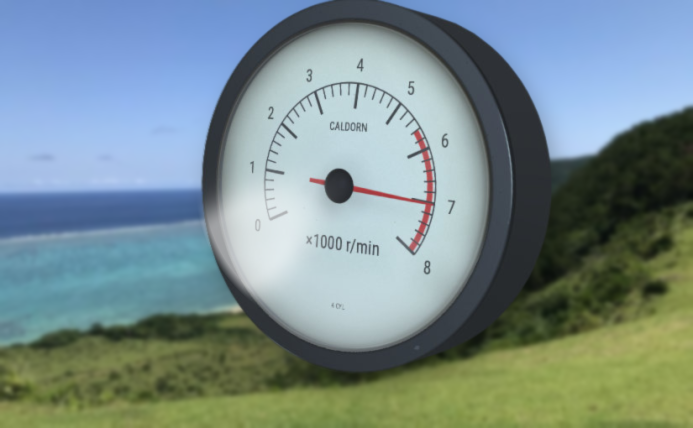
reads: value=7000 unit=rpm
